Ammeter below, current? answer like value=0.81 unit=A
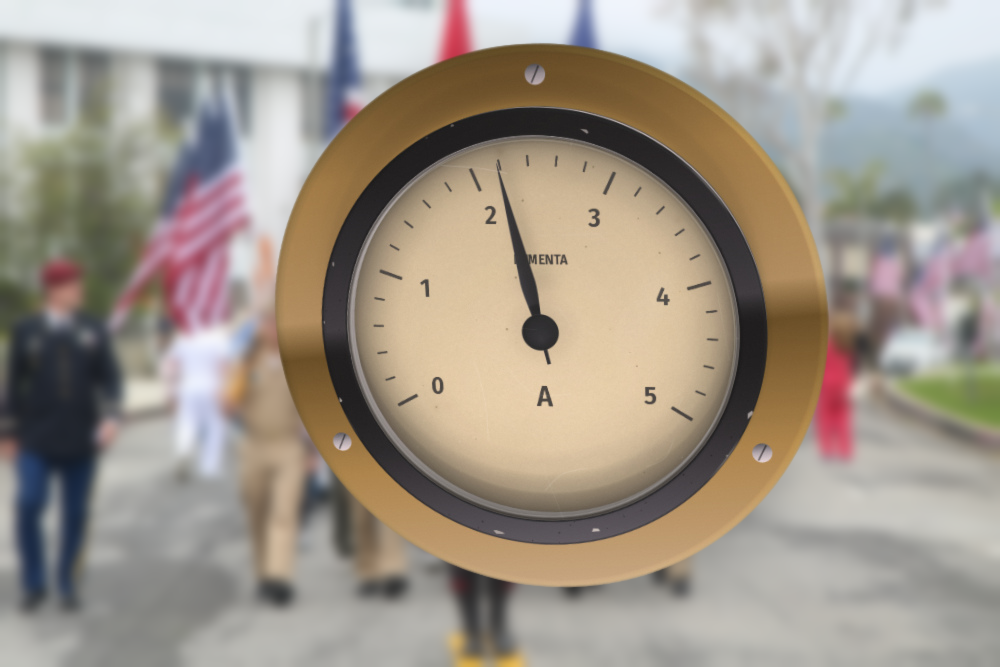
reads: value=2.2 unit=A
